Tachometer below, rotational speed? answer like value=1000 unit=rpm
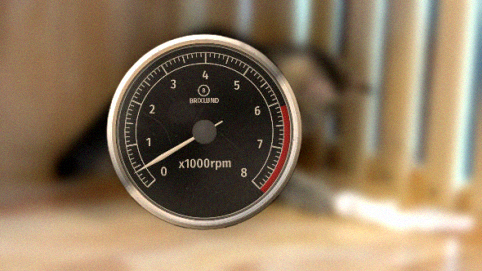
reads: value=400 unit=rpm
